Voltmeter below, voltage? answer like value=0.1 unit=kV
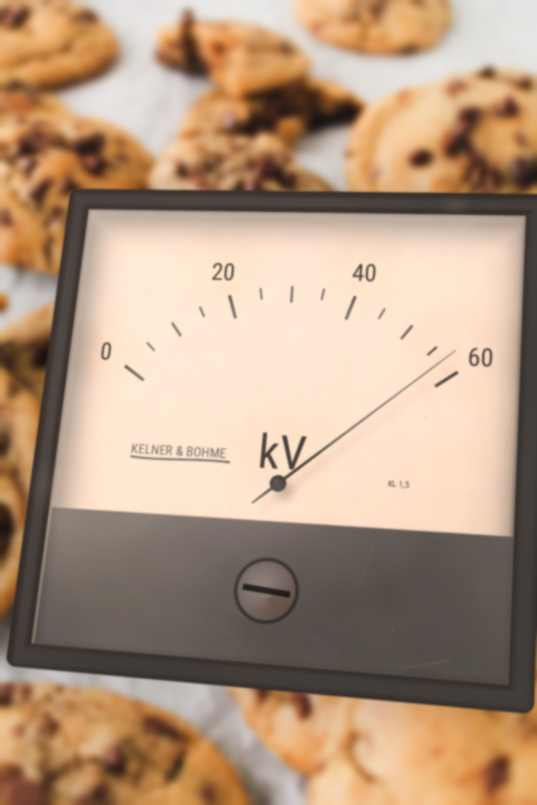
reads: value=57.5 unit=kV
